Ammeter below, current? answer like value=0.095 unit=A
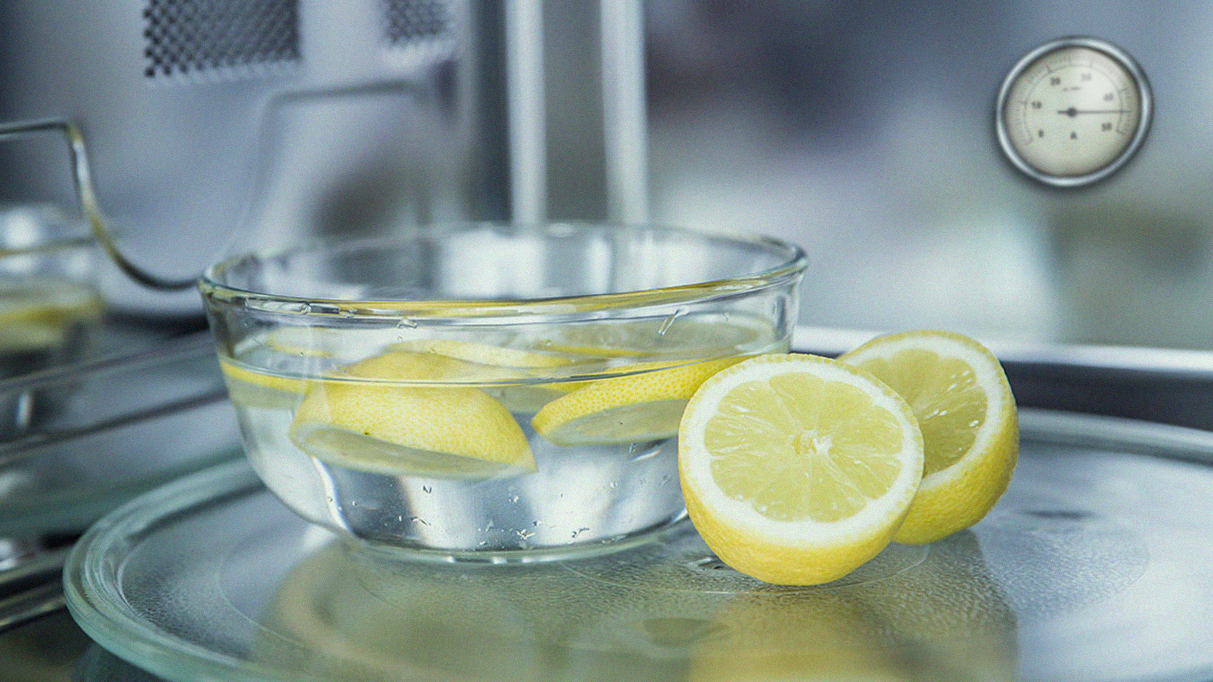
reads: value=45 unit=A
